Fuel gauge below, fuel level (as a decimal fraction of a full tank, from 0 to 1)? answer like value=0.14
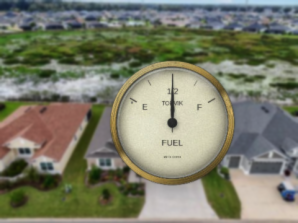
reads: value=0.5
